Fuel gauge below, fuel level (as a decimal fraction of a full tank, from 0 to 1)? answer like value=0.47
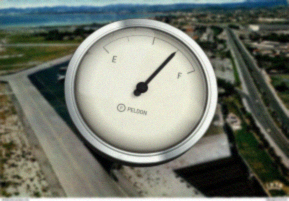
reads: value=0.75
